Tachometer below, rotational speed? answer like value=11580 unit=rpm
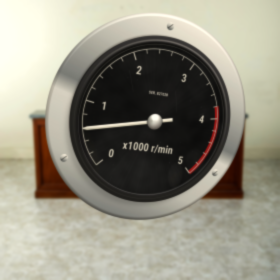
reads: value=600 unit=rpm
